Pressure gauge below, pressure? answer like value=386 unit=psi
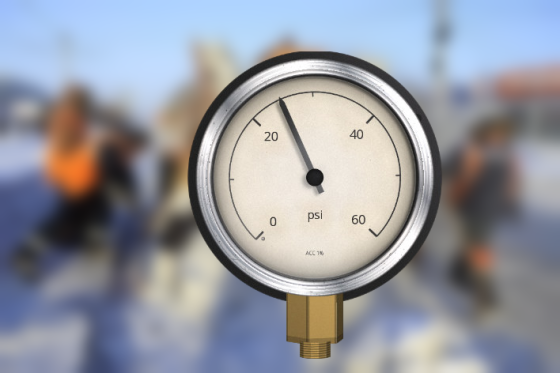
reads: value=25 unit=psi
